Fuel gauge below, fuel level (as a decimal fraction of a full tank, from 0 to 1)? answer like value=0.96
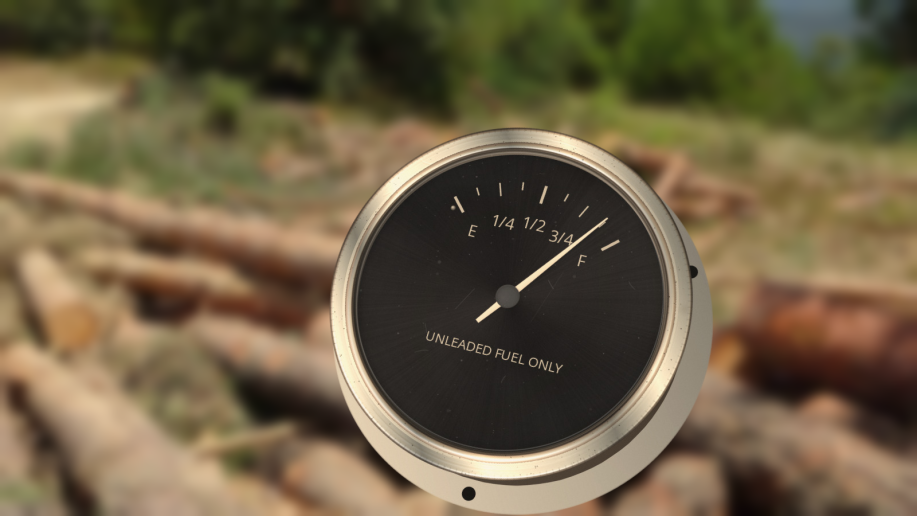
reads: value=0.875
